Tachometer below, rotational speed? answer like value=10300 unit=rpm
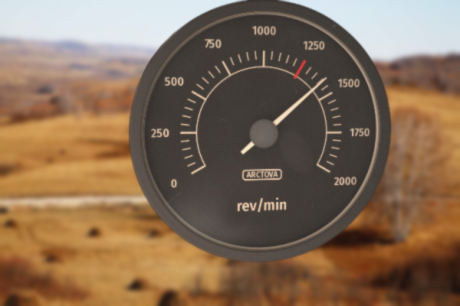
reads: value=1400 unit=rpm
